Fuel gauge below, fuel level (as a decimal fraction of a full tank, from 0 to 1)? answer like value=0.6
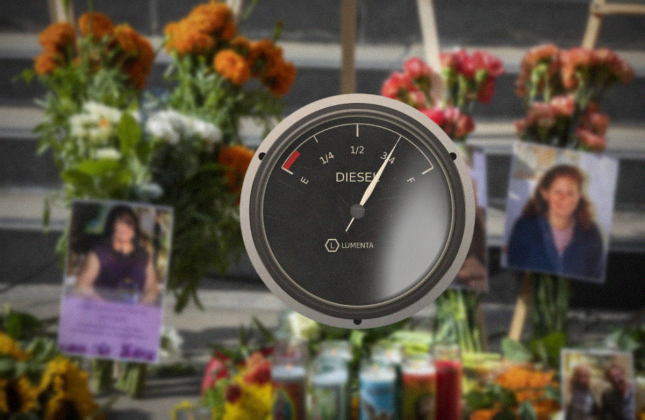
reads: value=0.75
